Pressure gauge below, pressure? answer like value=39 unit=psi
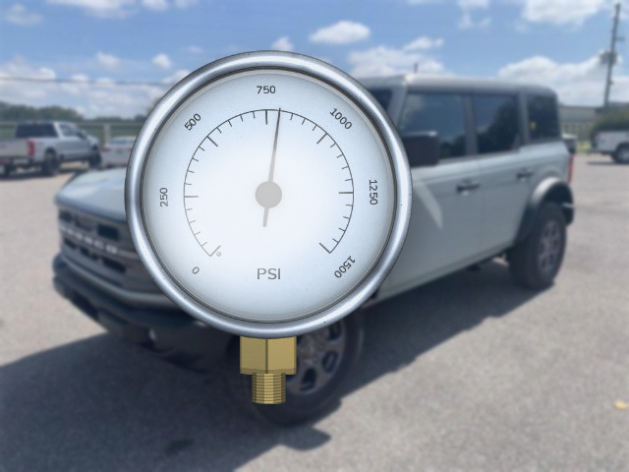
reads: value=800 unit=psi
